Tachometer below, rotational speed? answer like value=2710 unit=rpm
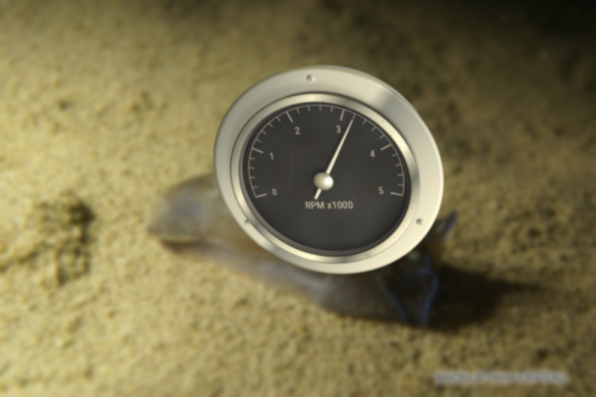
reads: value=3200 unit=rpm
